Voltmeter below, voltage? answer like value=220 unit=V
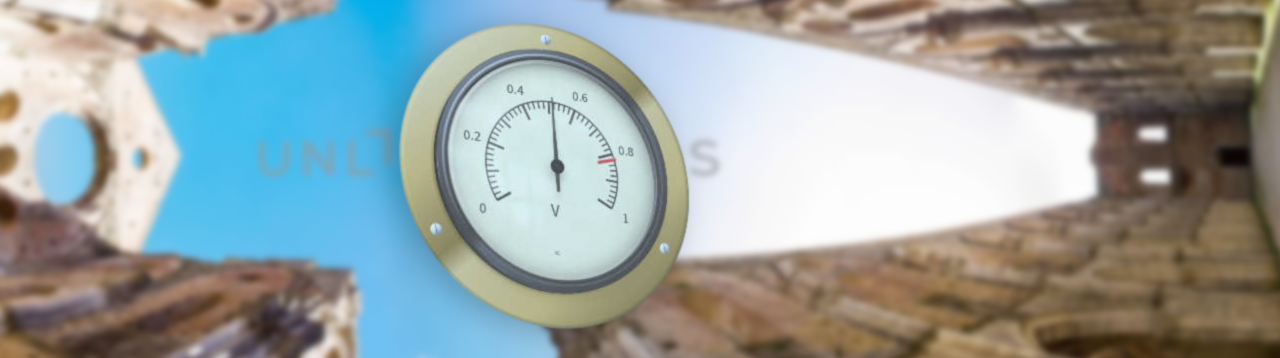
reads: value=0.5 unit=V
